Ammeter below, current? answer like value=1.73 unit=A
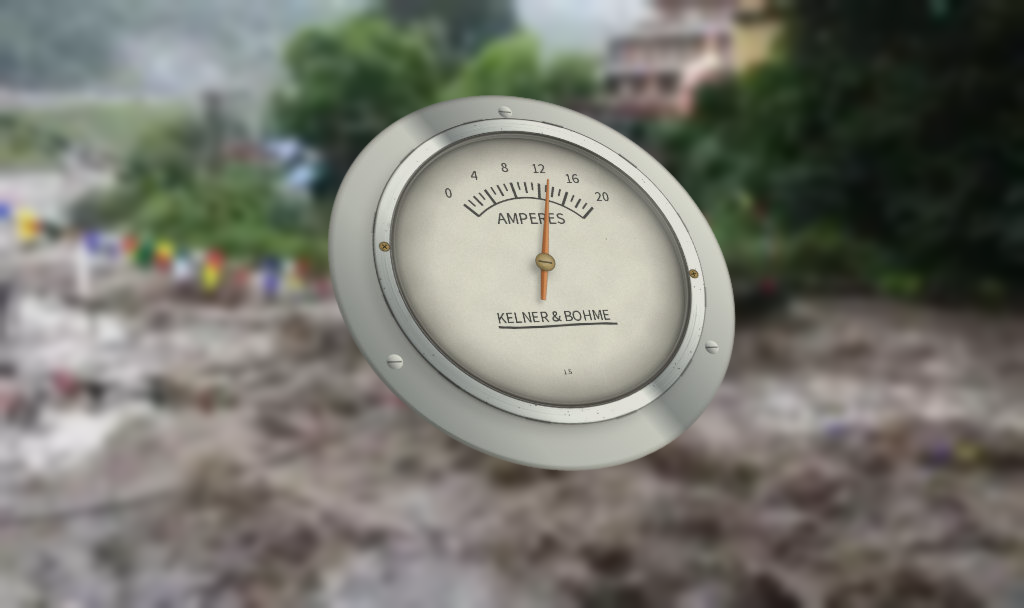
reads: value=13 unit=A
